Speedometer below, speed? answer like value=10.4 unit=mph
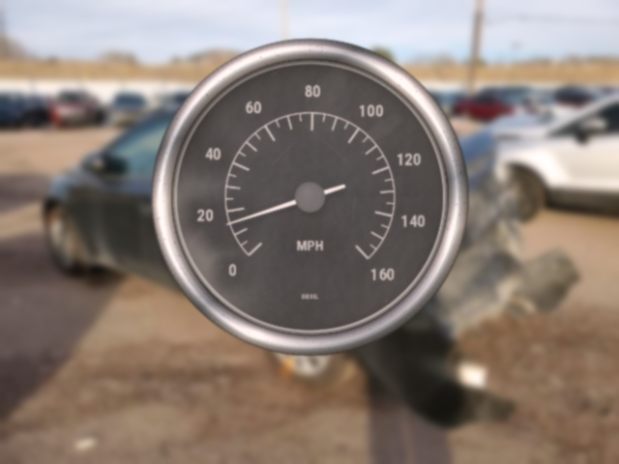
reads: value=15 unit=mph
